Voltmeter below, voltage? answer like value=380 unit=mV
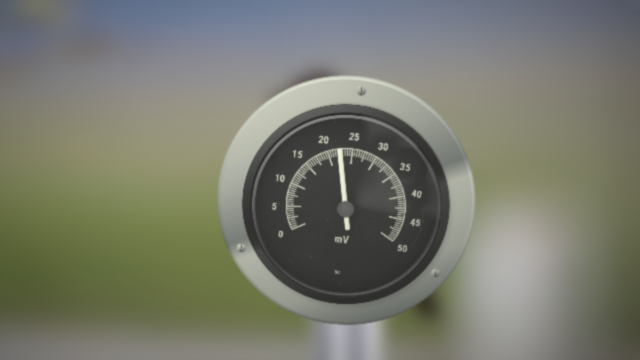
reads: value=22.5 unit=mV
